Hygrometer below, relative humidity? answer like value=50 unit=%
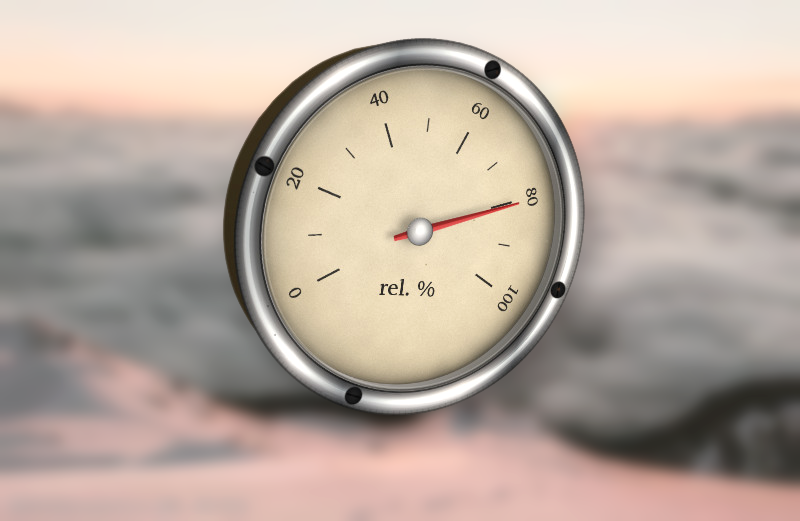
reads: value=80 unit=%
